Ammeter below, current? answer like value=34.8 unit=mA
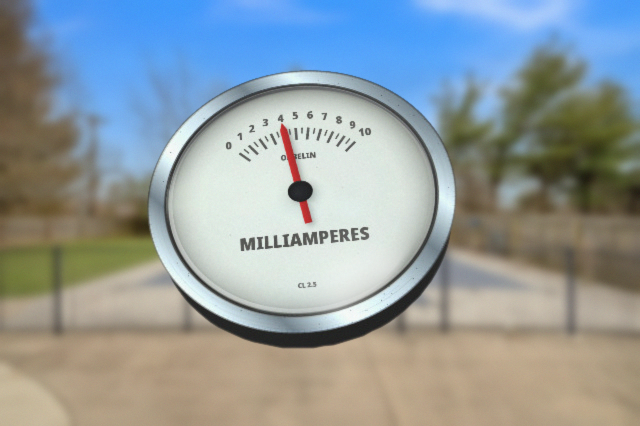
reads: value=4 unit=mA
